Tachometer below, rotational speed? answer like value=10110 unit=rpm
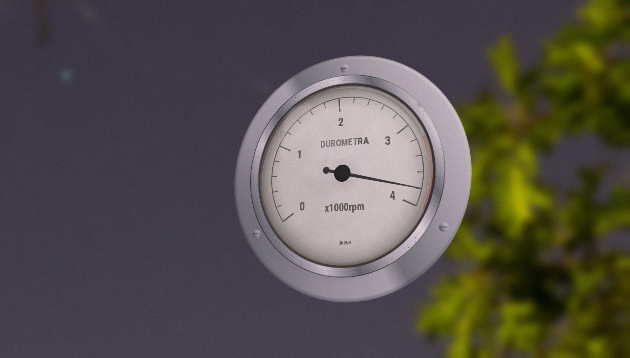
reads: value=3800 unit=rpm
